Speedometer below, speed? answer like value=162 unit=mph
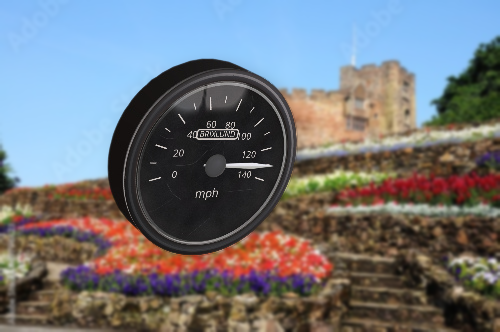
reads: value=130 unit=mph
